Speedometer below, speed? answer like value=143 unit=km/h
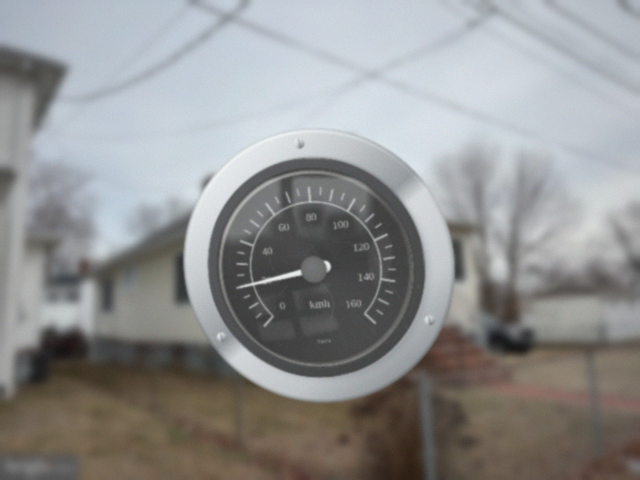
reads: value=20 unit=km/h
